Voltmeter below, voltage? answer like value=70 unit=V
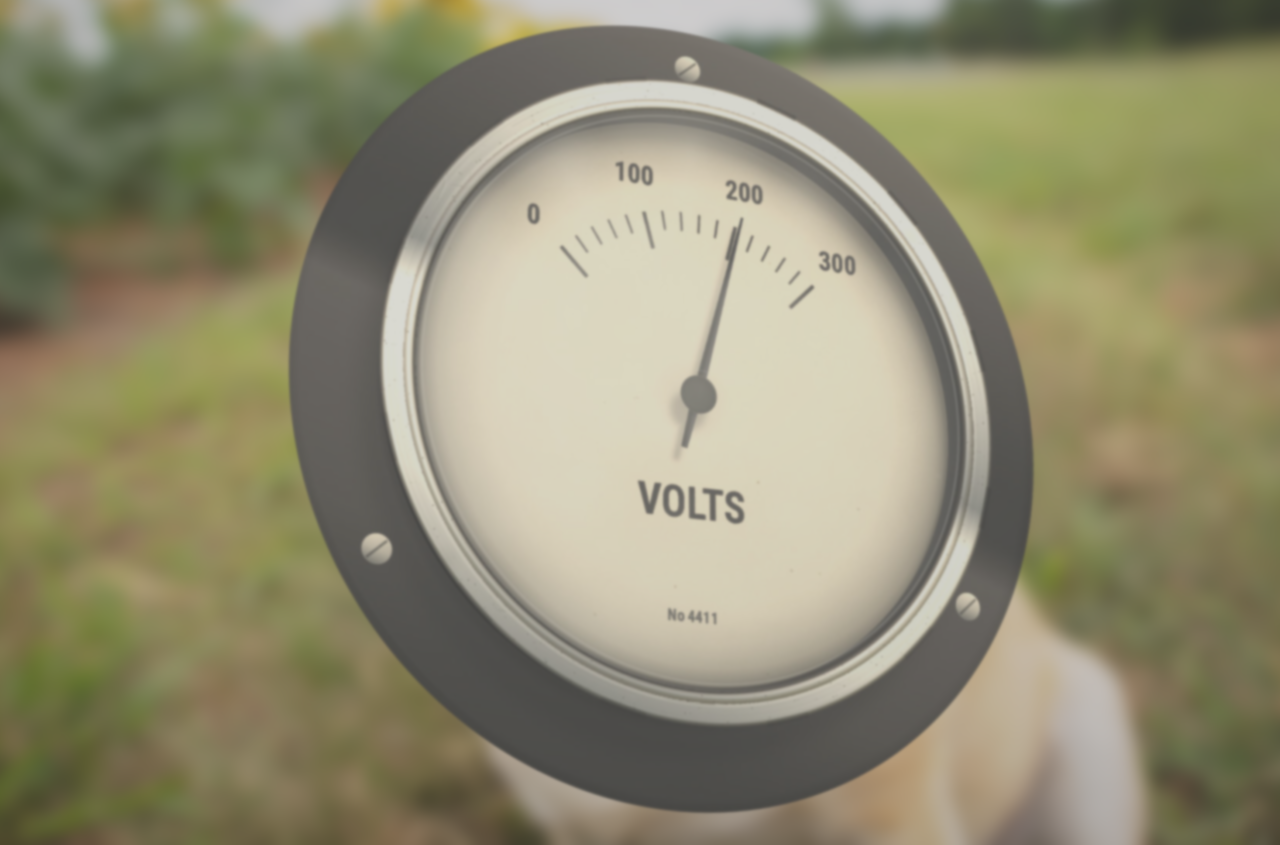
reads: value=200 unit=V
